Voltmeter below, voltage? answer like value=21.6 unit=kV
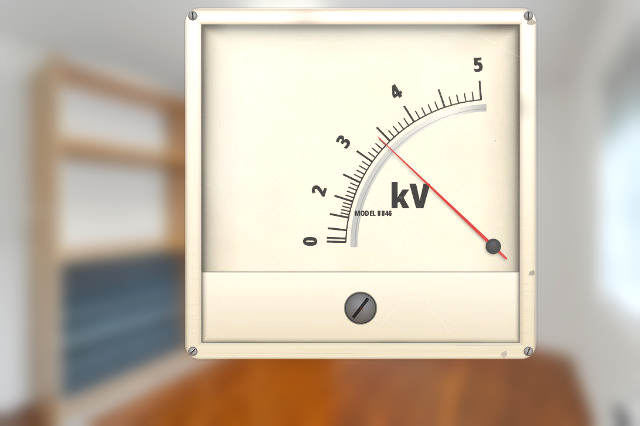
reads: value=3.4 unit=kV
